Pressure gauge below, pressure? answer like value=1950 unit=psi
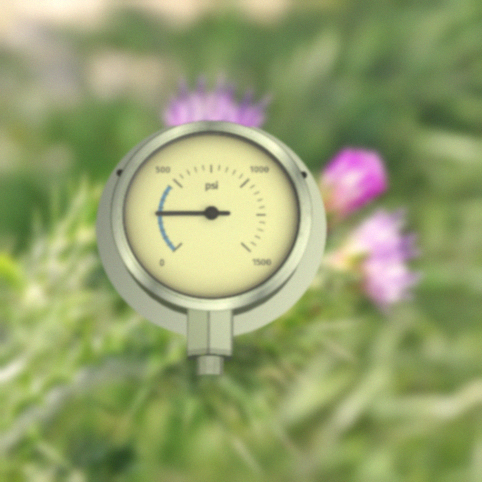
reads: value=250 unit=psi
